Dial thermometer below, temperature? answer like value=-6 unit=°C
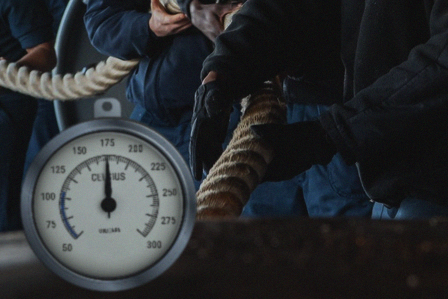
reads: value=175 unit=°C
